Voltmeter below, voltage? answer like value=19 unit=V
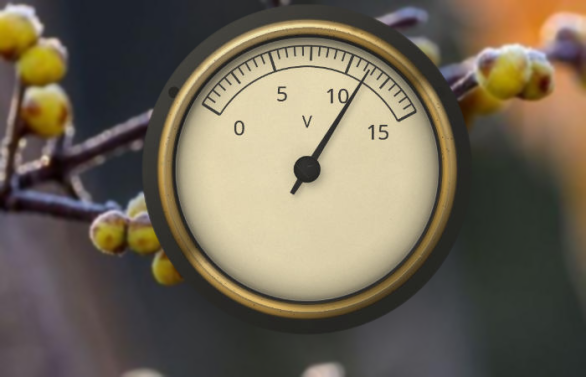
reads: value=11.25 unit=V
